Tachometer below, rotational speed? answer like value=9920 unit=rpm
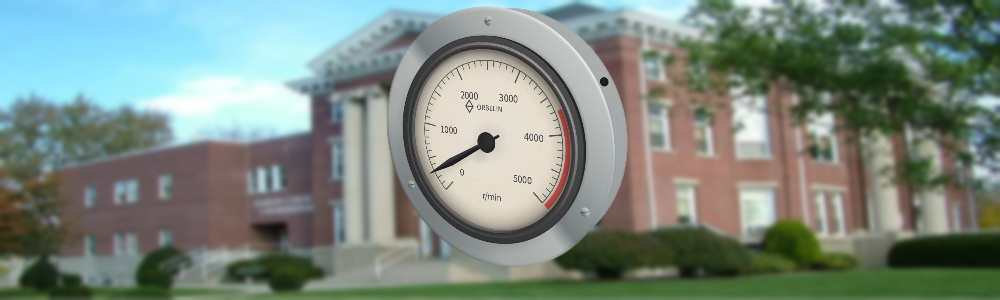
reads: value=300 unit=rpm
